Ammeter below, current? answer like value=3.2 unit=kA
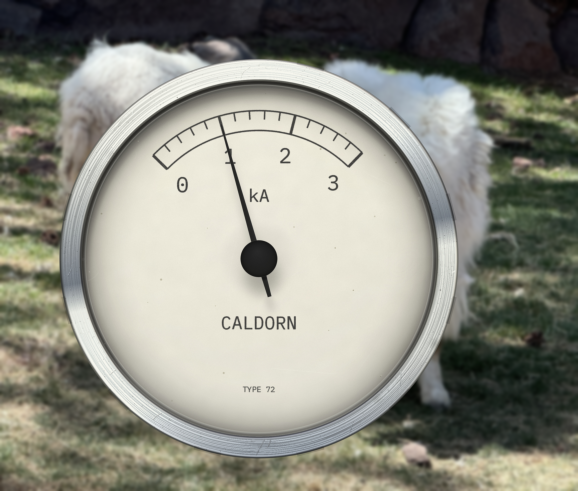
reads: value=1 unit=kA
